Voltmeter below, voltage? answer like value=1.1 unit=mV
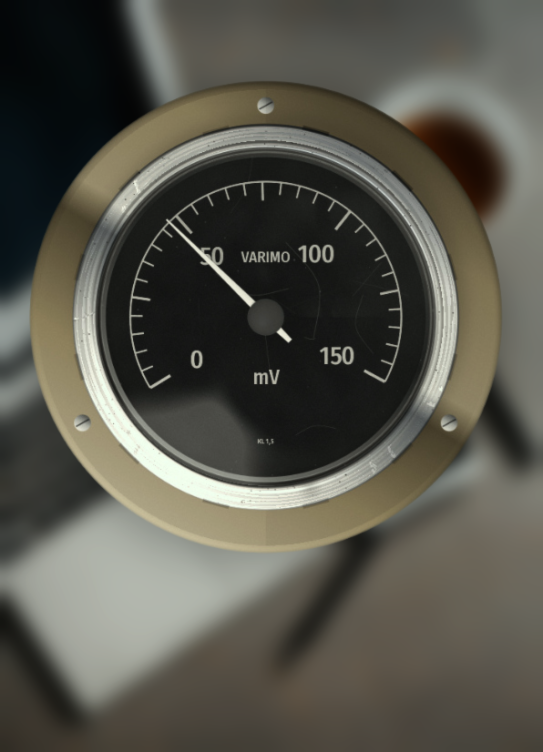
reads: value=47.5 unit=mV
